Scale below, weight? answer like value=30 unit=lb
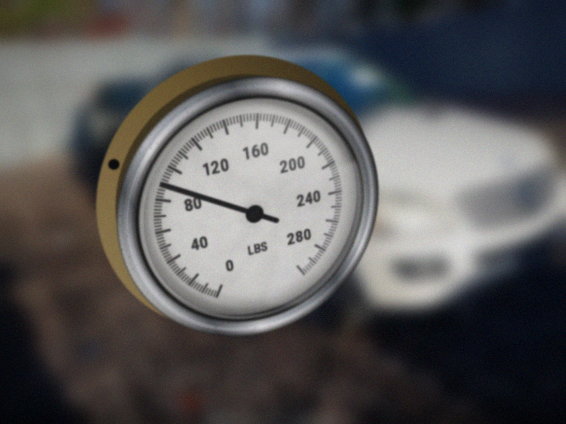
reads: value=90 unit=lb
